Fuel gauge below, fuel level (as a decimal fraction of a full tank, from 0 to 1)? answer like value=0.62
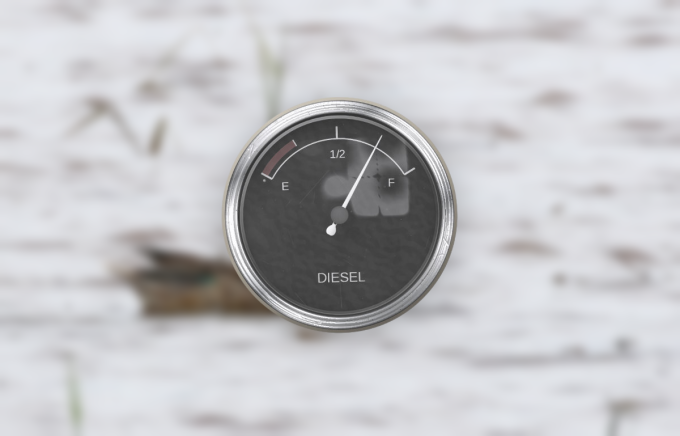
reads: value=0.75
